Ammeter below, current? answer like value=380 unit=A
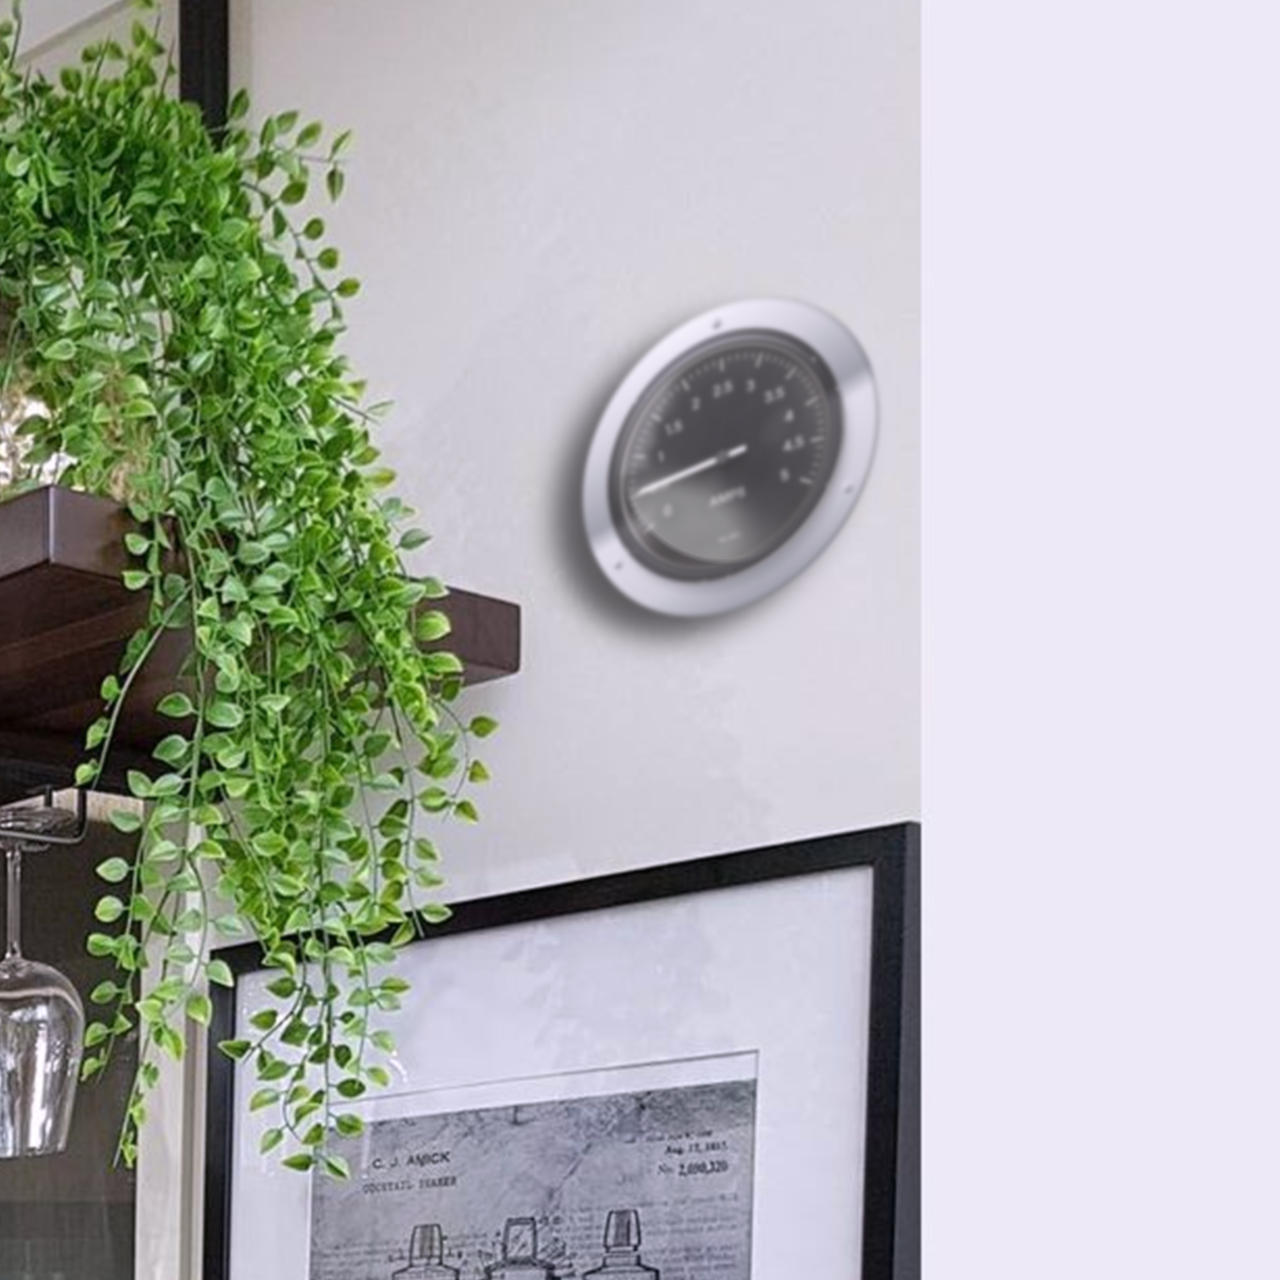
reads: value=0.5 unit=A
